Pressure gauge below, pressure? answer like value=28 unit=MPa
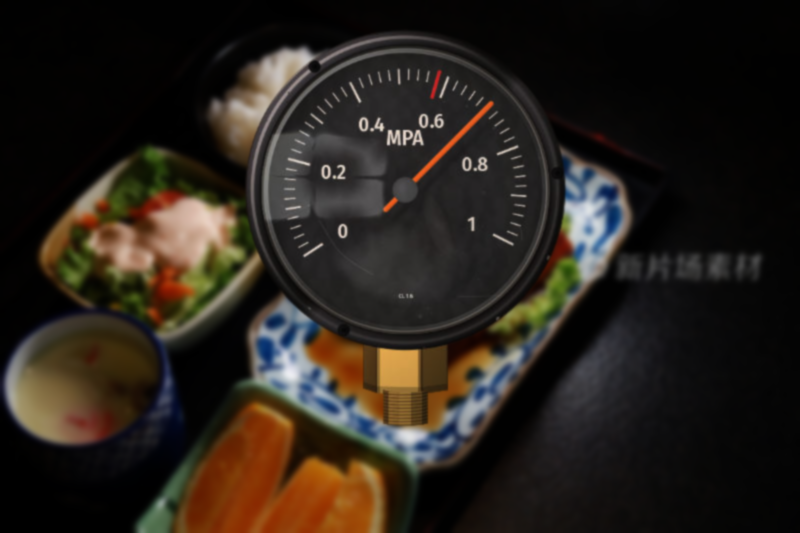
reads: value=0.7 unit=MPa
